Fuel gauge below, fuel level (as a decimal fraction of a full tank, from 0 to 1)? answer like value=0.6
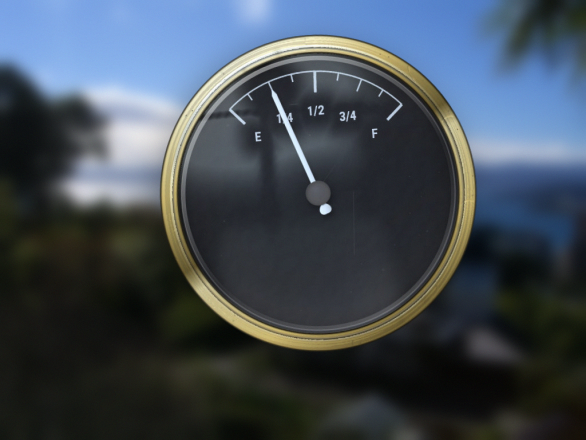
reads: value=0.25
